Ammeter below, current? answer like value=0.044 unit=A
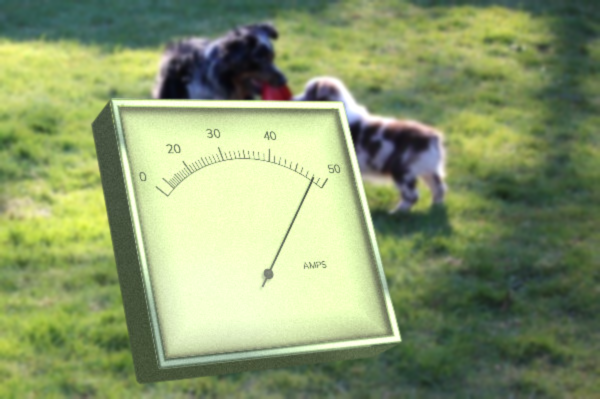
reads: value=48 unit=A
